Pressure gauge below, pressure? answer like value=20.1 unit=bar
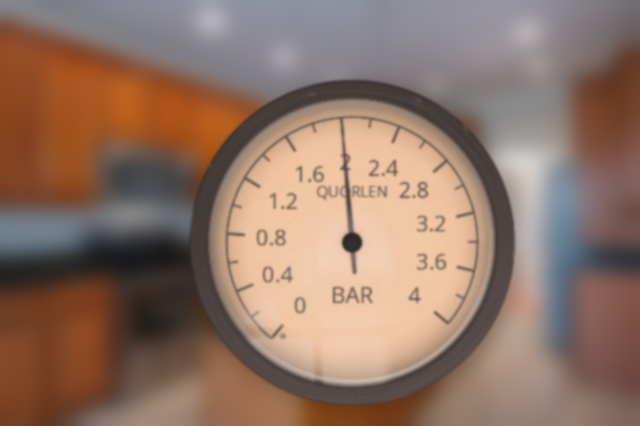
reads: value=2 unit=bar
